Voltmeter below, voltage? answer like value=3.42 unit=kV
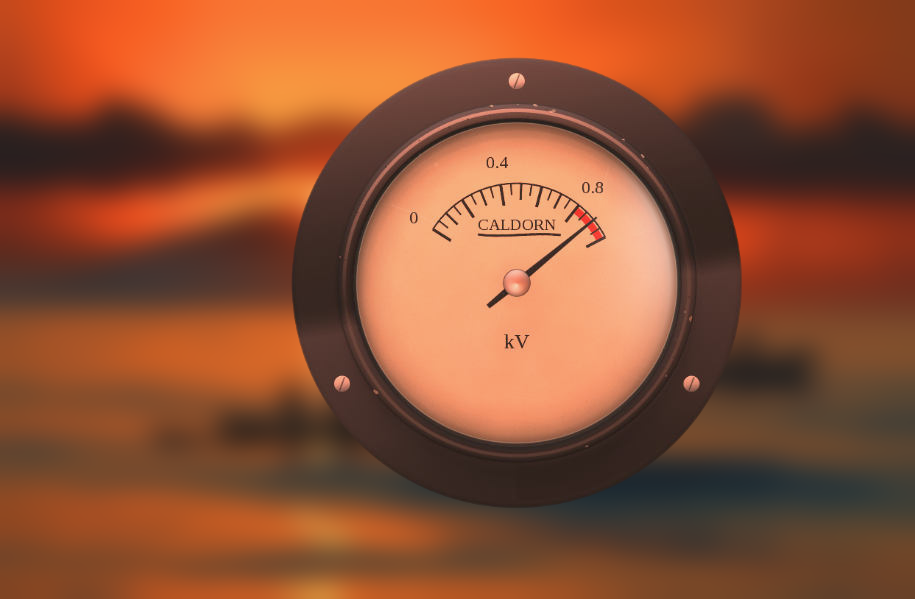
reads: value=0.9 unit=kV
